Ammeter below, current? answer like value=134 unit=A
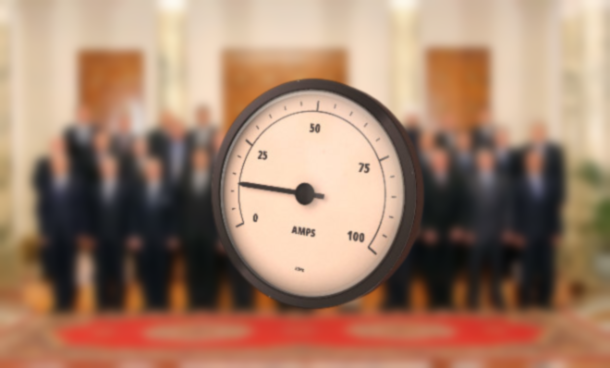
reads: value=12.5 unit=A
